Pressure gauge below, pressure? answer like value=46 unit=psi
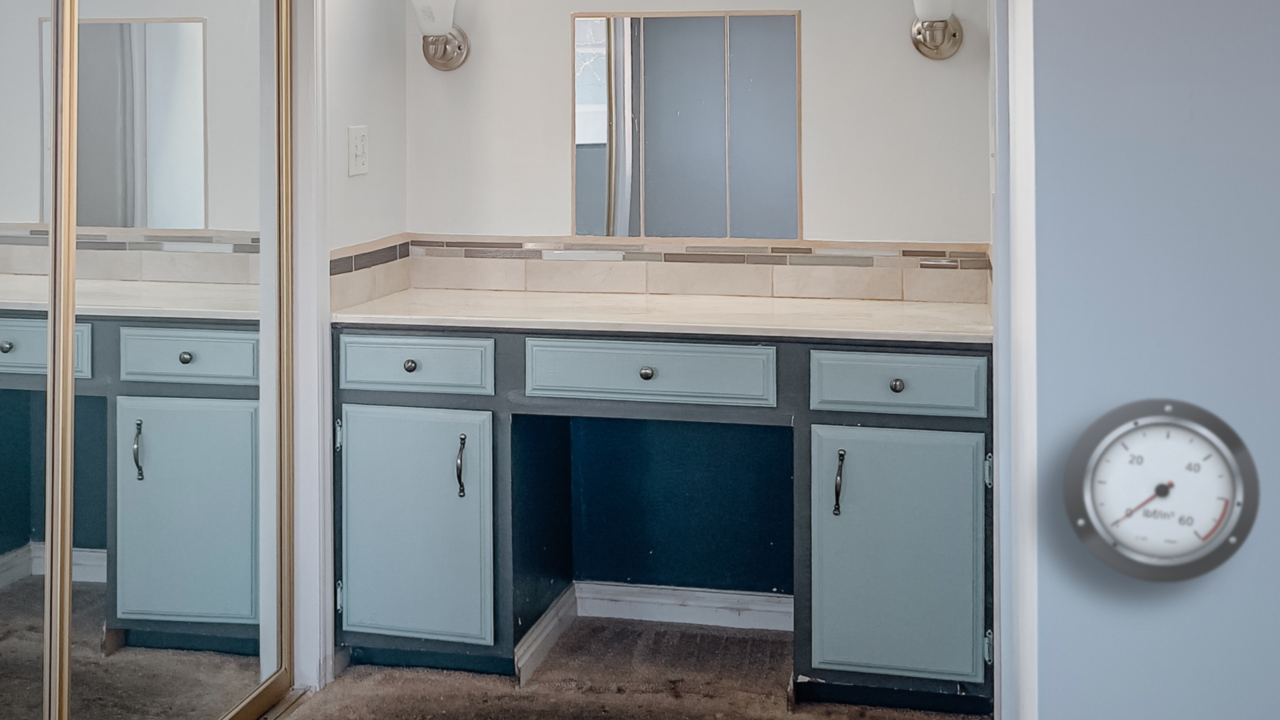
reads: value=0 unit=psi
